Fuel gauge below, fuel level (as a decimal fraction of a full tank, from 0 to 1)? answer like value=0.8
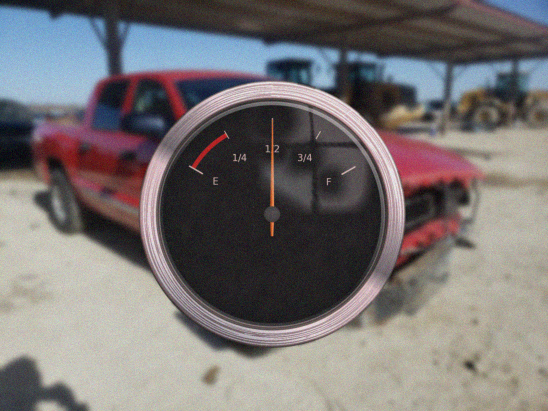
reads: value=0.5
